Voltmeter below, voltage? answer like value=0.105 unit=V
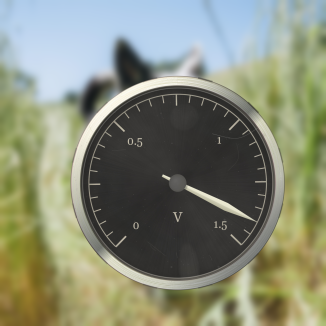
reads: value=1.4 unit=V
